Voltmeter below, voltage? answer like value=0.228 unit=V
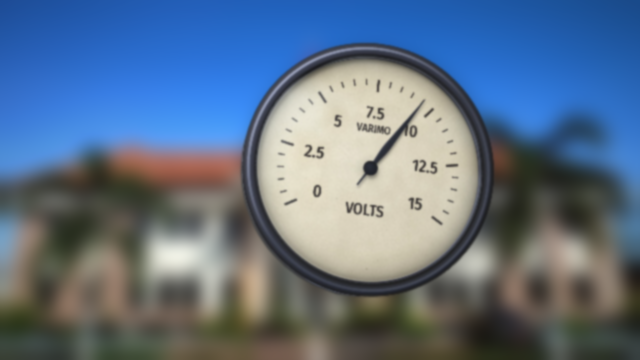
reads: value=9.5 unit=V
